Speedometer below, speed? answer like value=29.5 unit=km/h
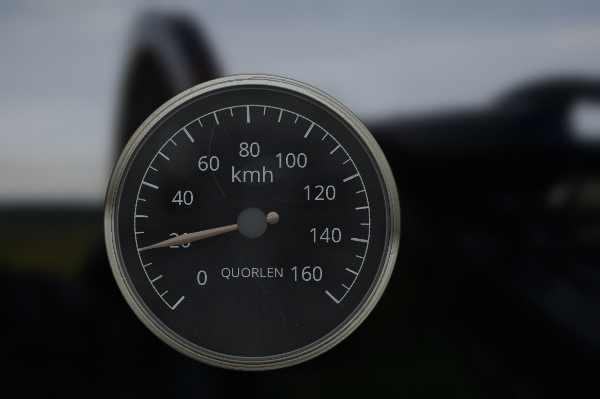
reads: value=20 unit=km/h
